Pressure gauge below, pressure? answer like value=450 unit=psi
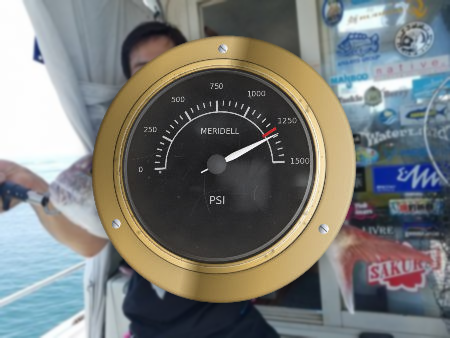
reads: value=1300 unit=psi
